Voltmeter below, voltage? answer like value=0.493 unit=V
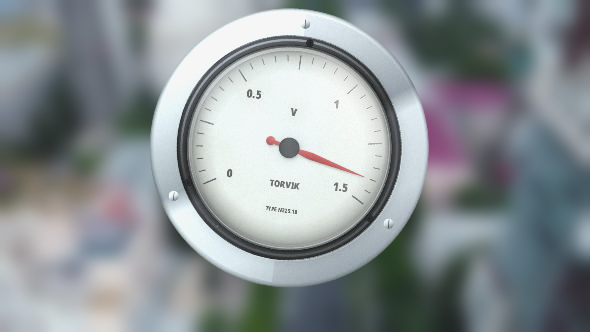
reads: value=1.4 unit=V
